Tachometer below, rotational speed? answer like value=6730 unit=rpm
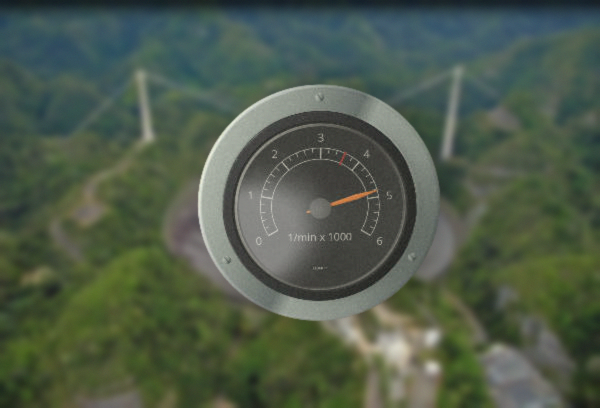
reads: value=4800 unit=rpm
